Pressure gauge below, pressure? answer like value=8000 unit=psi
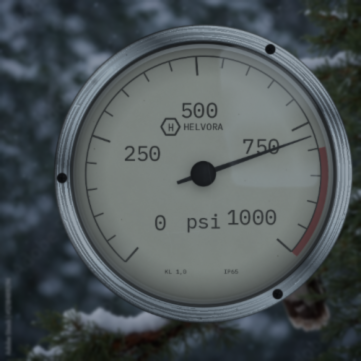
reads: value=775 unit=psi
